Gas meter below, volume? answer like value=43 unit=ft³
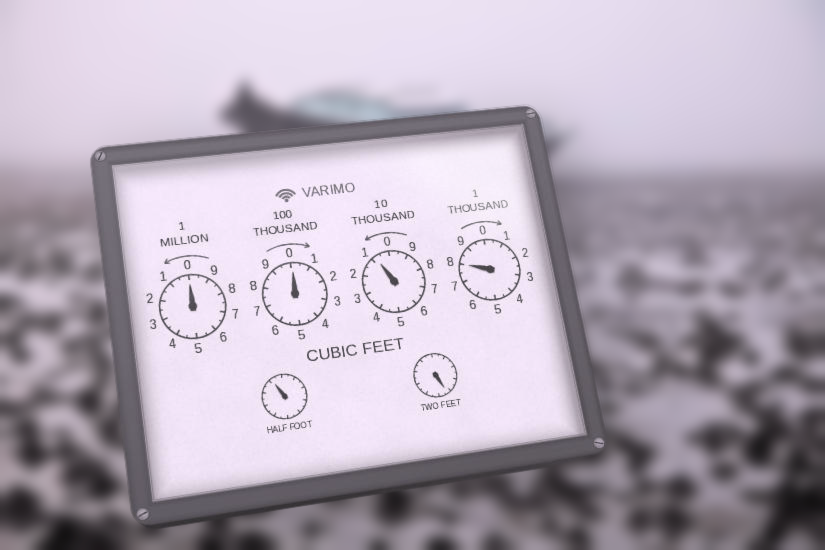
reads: value=800 unit=ft³
